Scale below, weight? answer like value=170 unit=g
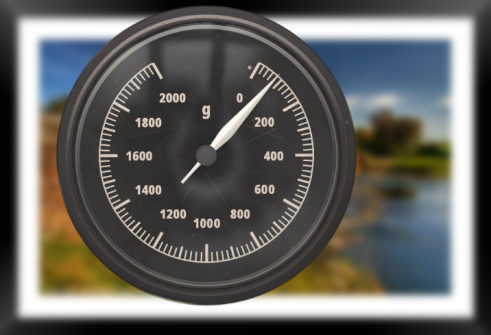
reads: value=80 unit=g
